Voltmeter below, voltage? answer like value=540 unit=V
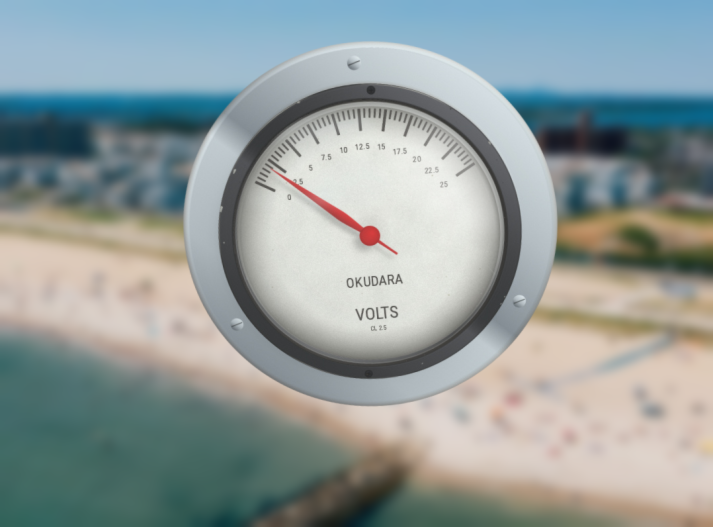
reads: value=2 unit=V
